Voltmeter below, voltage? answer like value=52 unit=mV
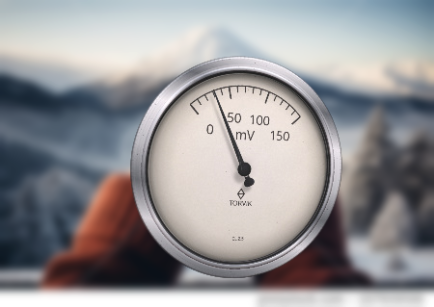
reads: value=30 unit=mV
